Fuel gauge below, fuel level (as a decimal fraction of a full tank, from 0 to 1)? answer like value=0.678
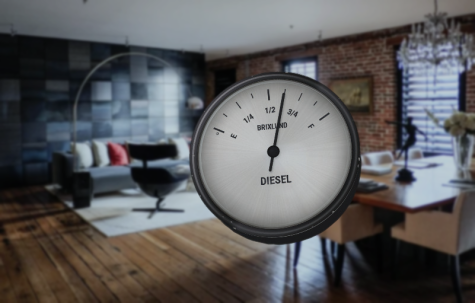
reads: value=0.625
